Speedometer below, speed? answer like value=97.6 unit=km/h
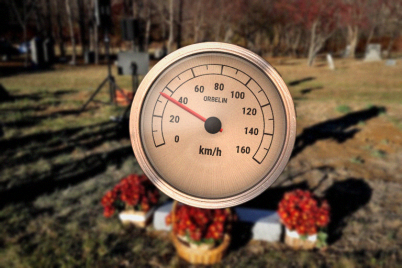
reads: value=35 unit=km/h
